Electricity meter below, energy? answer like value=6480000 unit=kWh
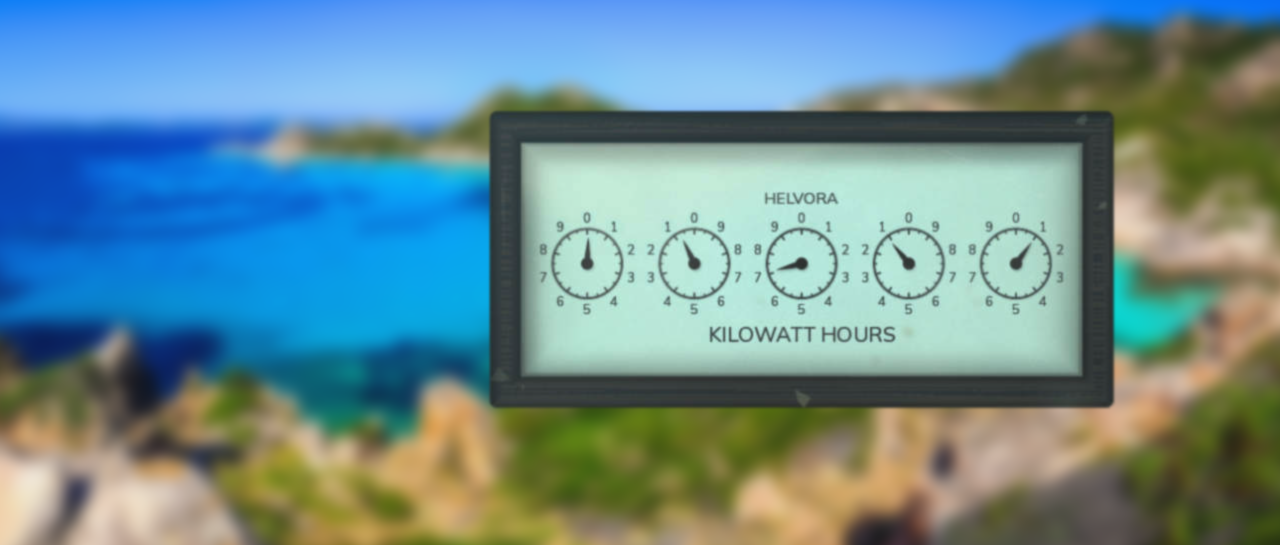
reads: value=711 unit=kWh
